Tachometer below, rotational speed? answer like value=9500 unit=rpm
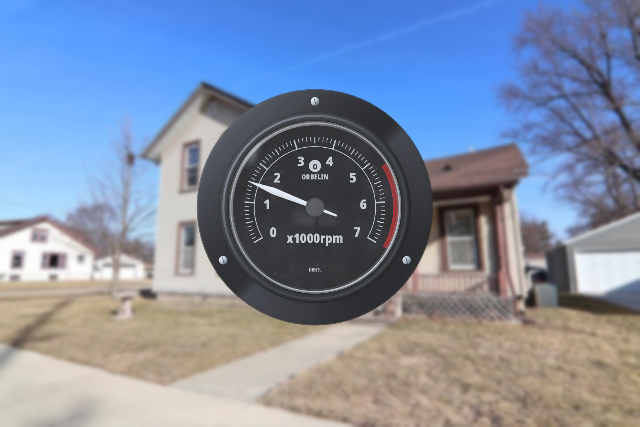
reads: value=1500 unit=rpm
